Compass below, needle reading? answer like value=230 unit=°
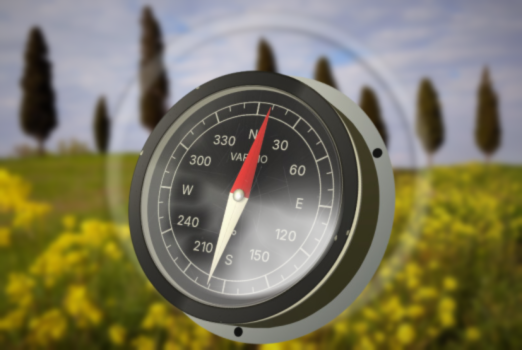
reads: value=10 unit=°
